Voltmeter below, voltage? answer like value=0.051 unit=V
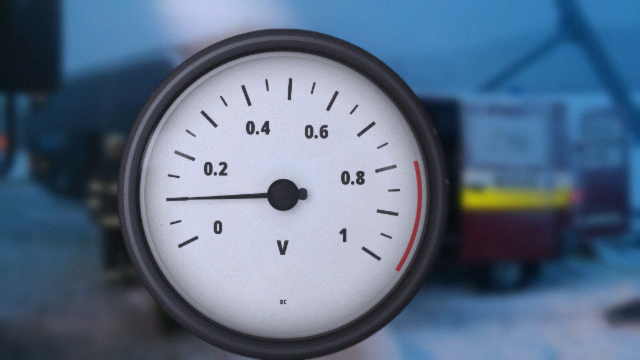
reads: value=0.1 unit=V
